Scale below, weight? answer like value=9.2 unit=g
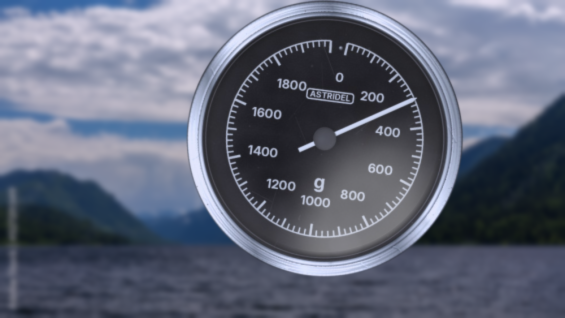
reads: value=300 unit=g
